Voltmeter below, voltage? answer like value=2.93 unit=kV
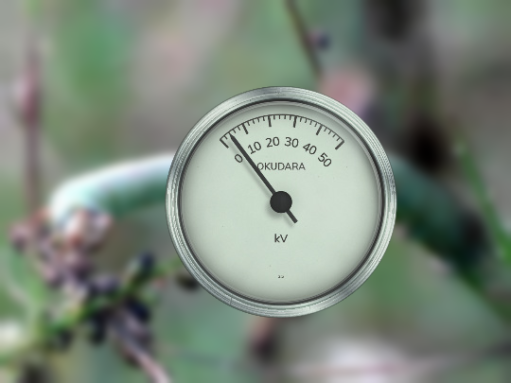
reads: value=4 unit=kV
